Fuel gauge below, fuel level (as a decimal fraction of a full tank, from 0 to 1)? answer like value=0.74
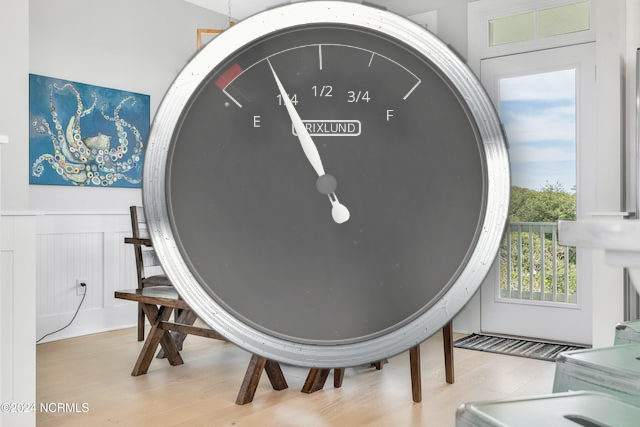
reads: value=0.25
